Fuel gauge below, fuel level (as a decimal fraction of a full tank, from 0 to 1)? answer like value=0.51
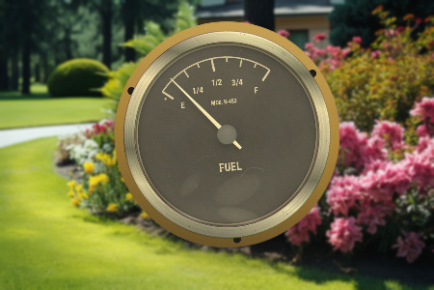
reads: value=0.125
